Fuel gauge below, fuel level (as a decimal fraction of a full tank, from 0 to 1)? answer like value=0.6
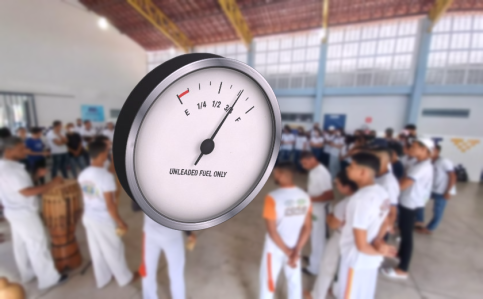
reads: value=0.75
